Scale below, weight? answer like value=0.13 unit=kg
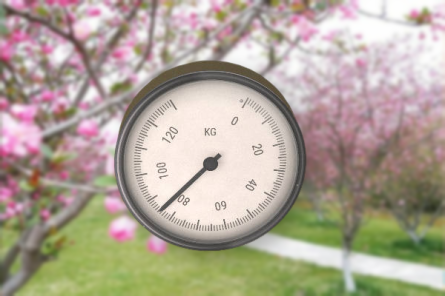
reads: value=85 unit=kg
